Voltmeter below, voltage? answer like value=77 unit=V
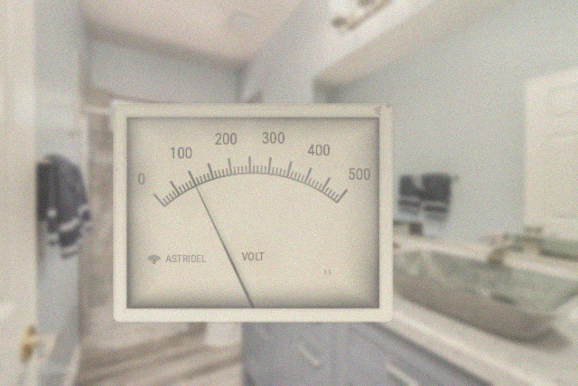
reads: value=100 unit=V
